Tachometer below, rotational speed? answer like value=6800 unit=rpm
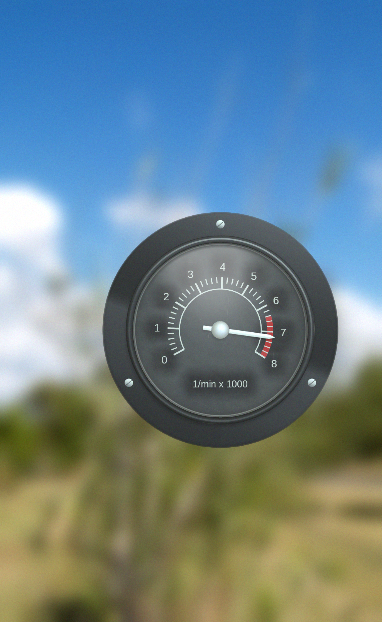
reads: value=7200 unit=rpm
